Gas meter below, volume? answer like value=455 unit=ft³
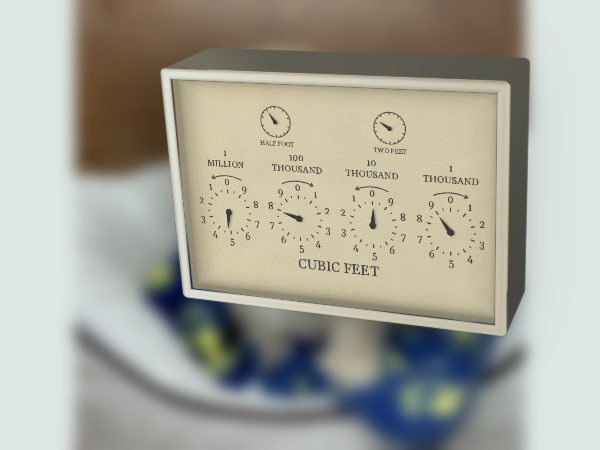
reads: value=479900 unit=ft³
